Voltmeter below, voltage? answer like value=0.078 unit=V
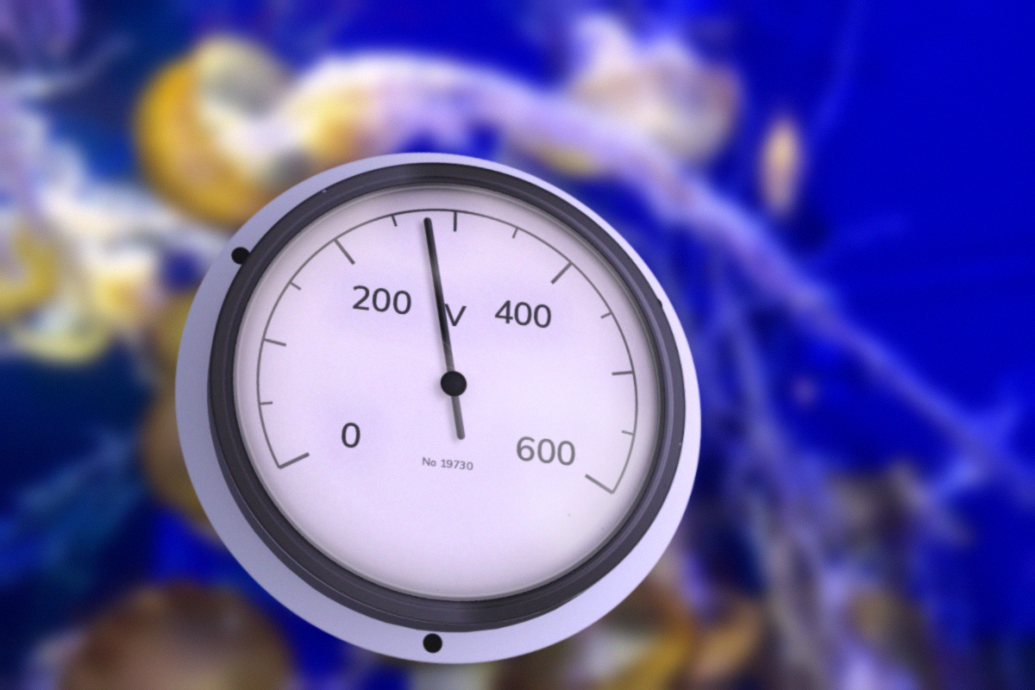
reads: value=275 unit=V
